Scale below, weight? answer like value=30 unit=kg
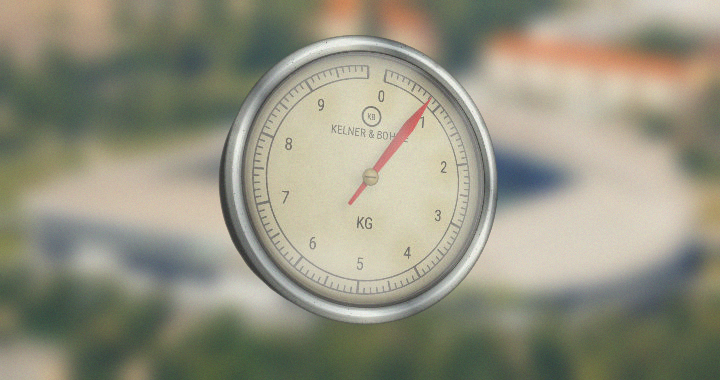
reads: value=0.8 unit=kg
